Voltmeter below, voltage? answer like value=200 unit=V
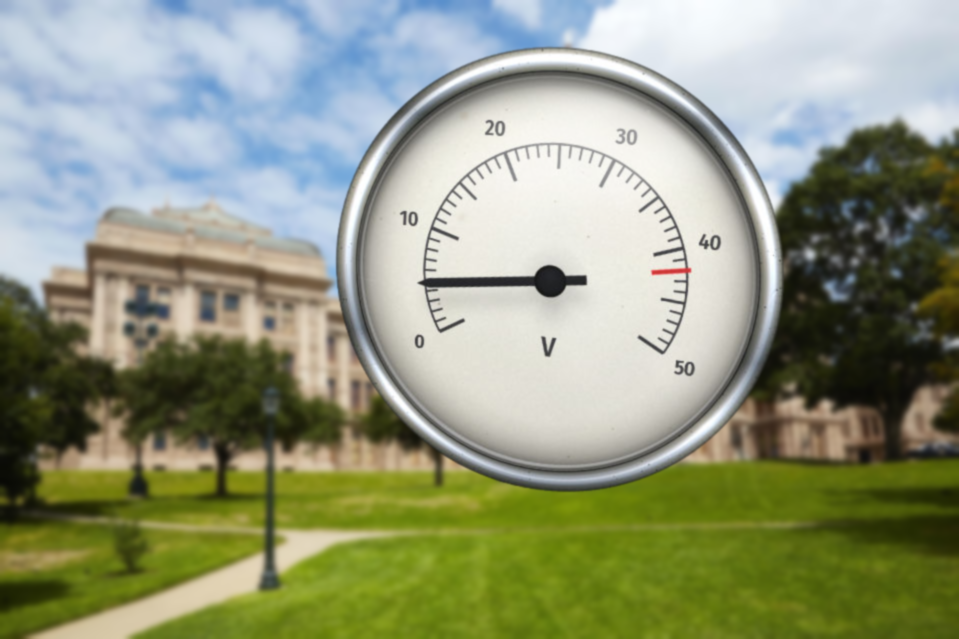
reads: value=5 unit=V
